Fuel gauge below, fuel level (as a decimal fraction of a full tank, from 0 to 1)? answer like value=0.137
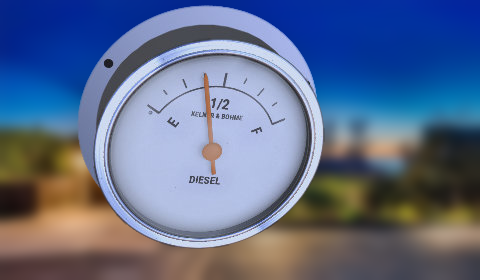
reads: value=0.375
